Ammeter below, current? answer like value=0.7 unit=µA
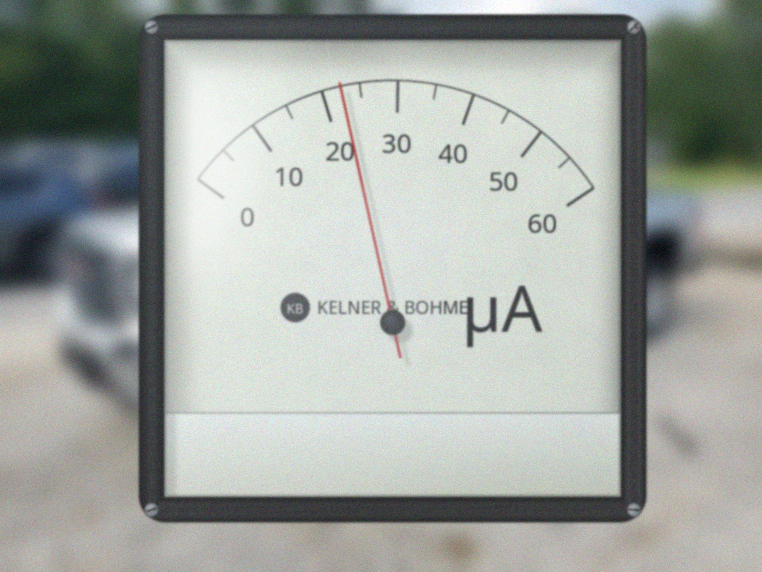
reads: value=22.5 unit=µA
